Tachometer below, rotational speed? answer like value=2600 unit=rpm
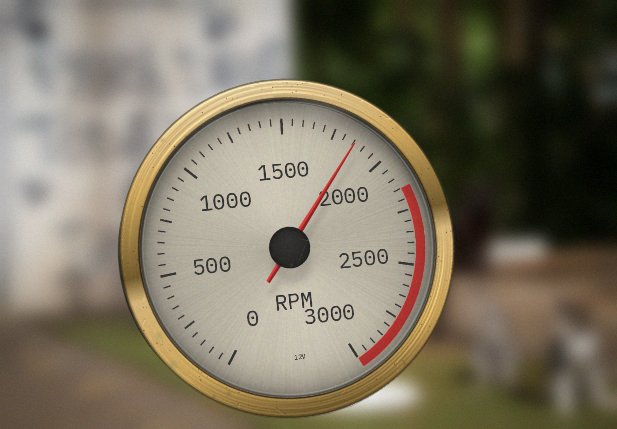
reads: value=1850 unit=rpm
